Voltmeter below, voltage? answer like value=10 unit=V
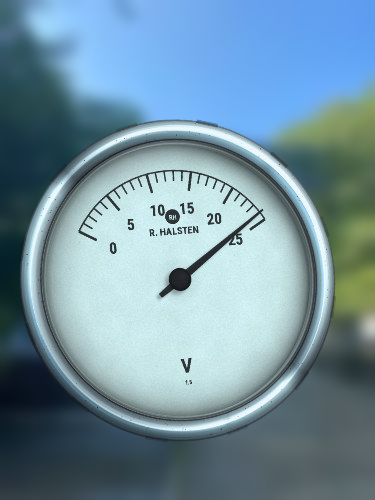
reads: value=24 unit=V
